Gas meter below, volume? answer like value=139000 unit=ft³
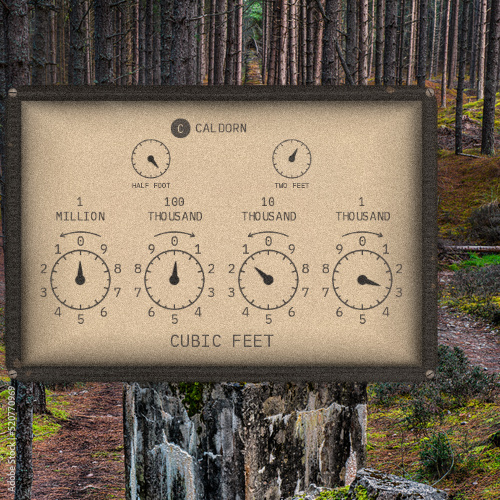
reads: value=1300 unit=ft³
